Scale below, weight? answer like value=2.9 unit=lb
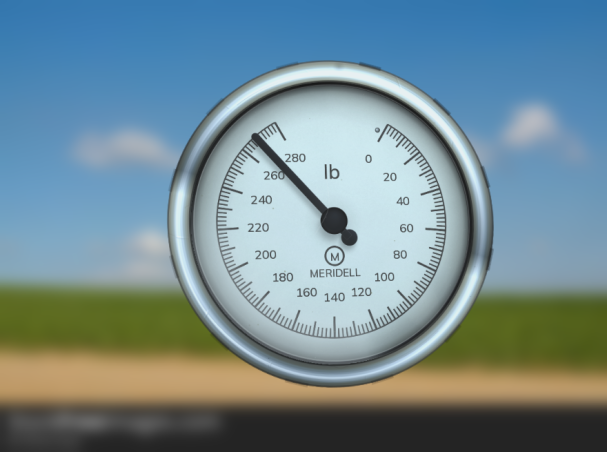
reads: value=268 unit=lb
